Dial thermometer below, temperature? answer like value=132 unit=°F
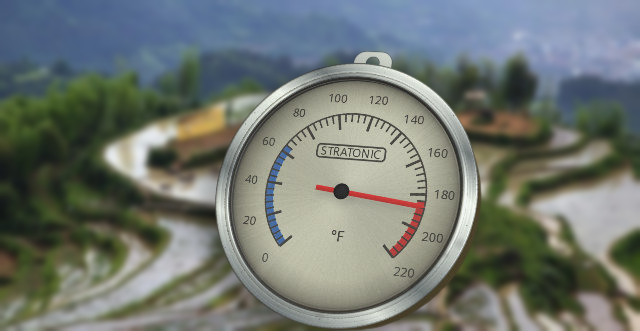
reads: value=188 unit=°F
